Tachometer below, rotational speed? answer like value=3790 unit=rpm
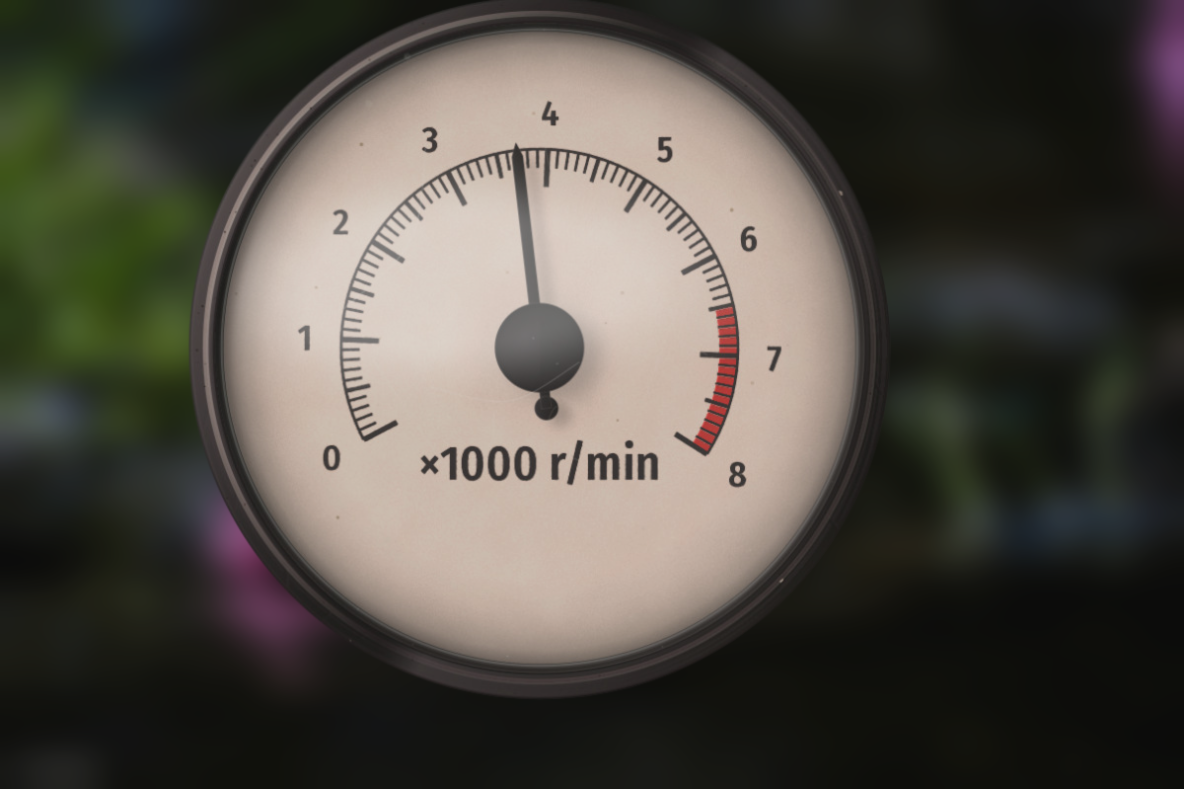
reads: value=3700 unit=rpm
